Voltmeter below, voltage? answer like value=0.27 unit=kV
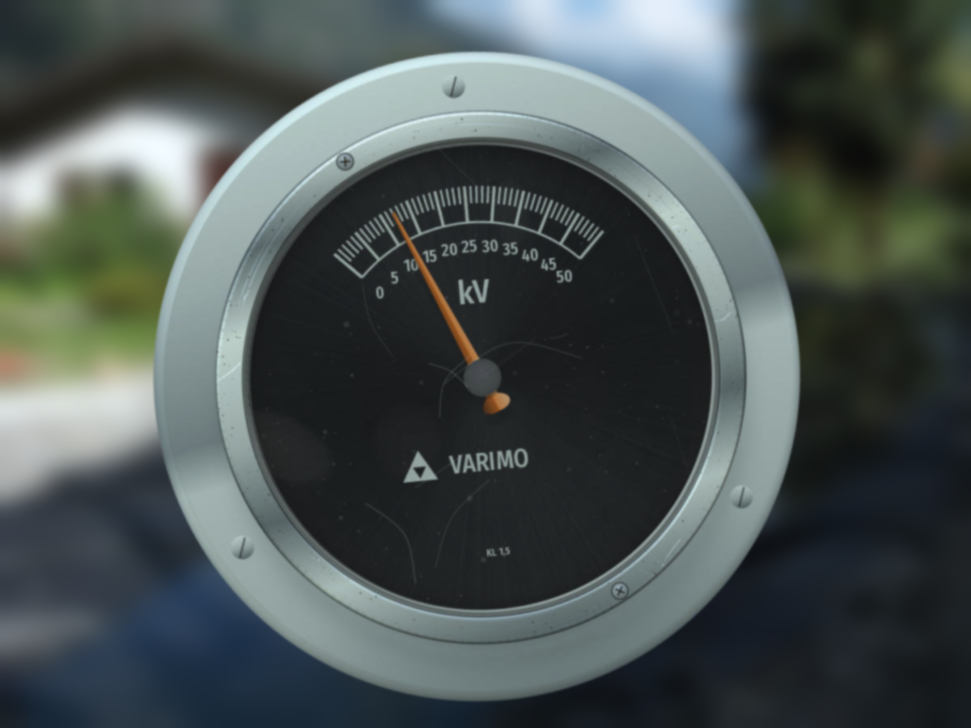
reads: value=12 unit=kV
